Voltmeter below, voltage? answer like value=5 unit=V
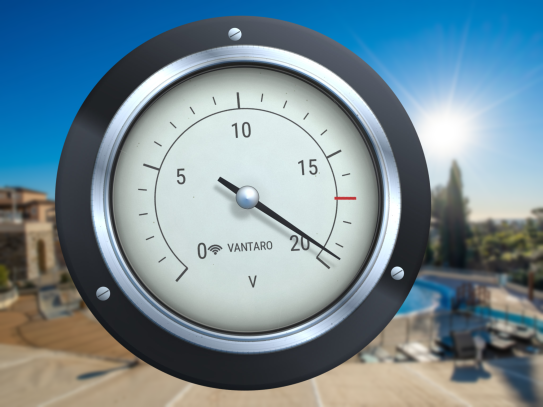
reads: value=19.5 unit=V
